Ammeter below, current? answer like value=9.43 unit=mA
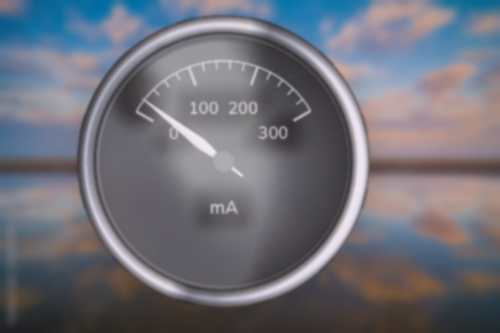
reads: value=20 unit=mA
